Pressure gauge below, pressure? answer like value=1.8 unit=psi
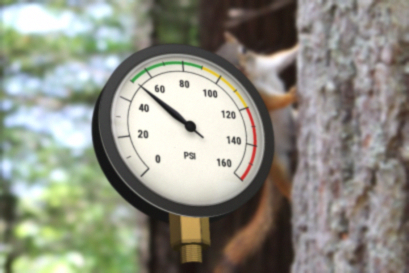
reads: value=50 unit=psi
